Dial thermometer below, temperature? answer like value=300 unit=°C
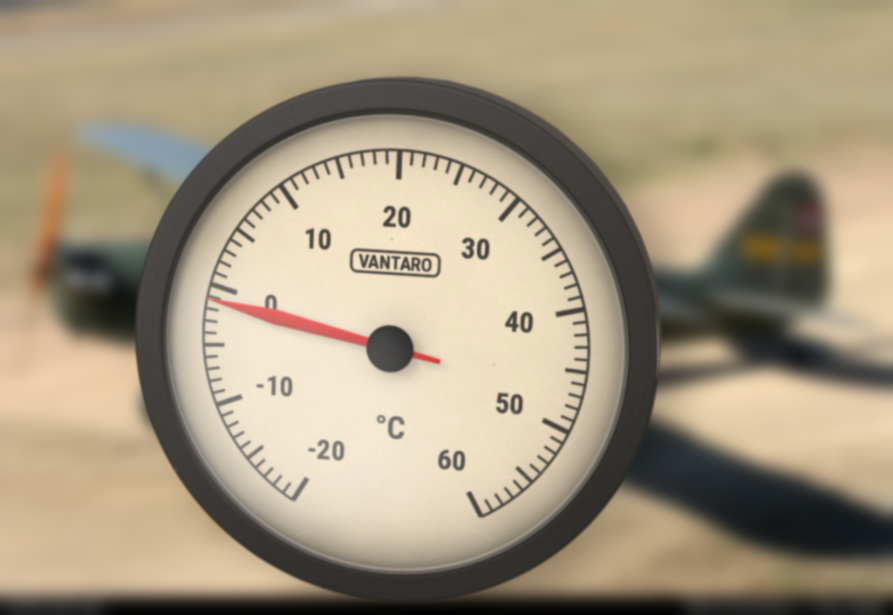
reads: value=-1 unit=°C
